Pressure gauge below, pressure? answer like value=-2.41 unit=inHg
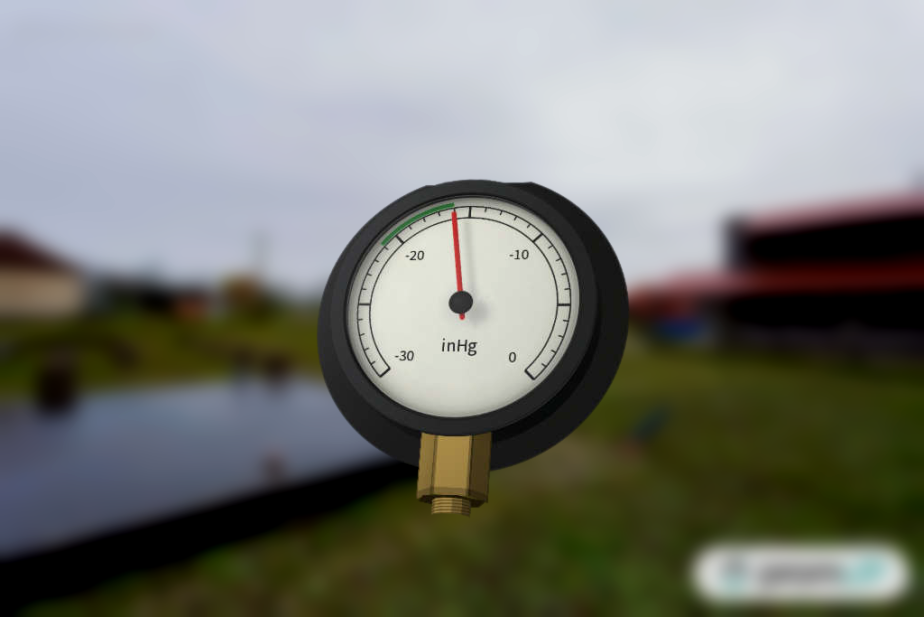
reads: value=-16 unit=inHg
